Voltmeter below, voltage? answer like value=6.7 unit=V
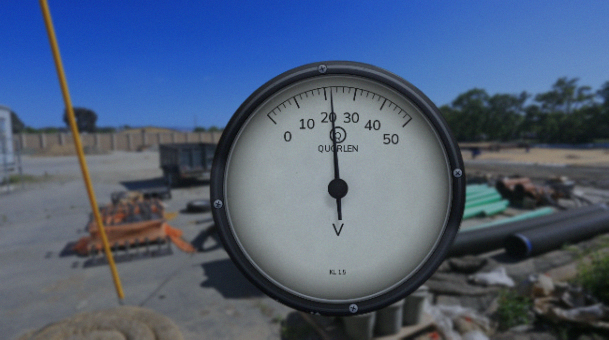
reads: value=22 unit=V
